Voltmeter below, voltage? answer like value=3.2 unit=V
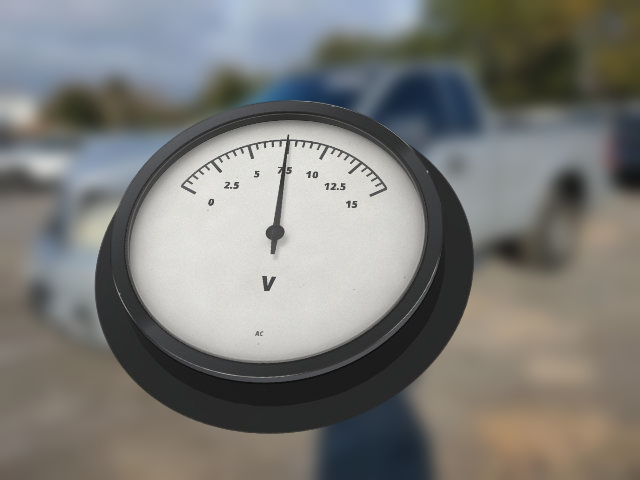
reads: value=7.5 unit=V
